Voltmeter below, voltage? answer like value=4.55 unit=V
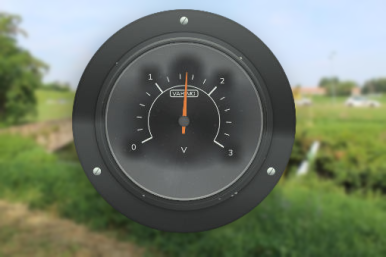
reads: value=1.5 unit=V
